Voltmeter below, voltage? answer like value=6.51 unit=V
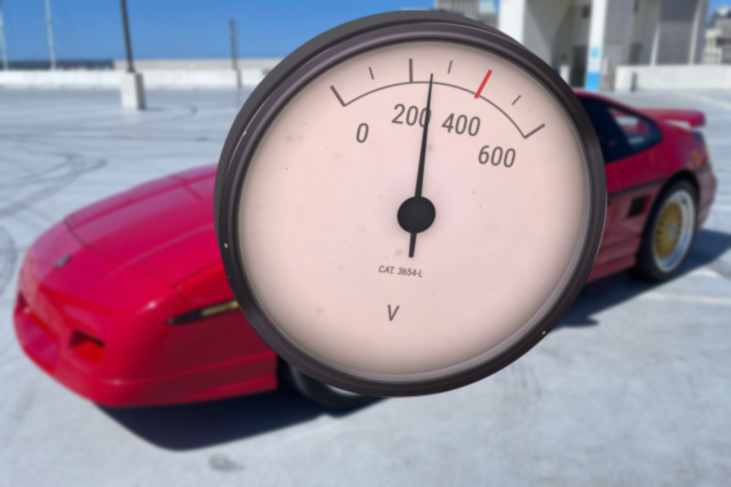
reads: value=250 unit=V
